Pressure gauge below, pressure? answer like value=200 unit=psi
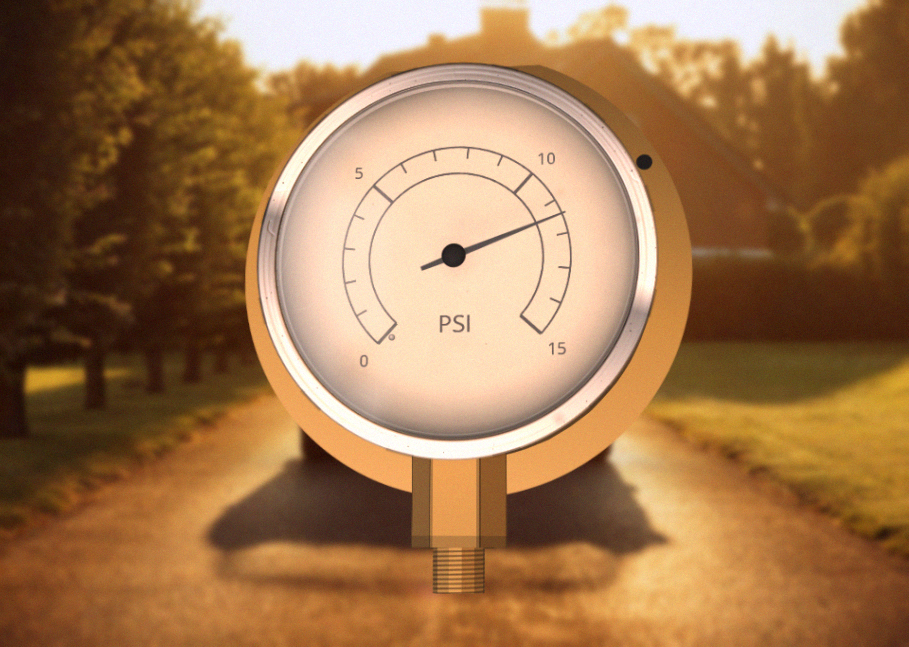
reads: value=11.5 unit=psi
